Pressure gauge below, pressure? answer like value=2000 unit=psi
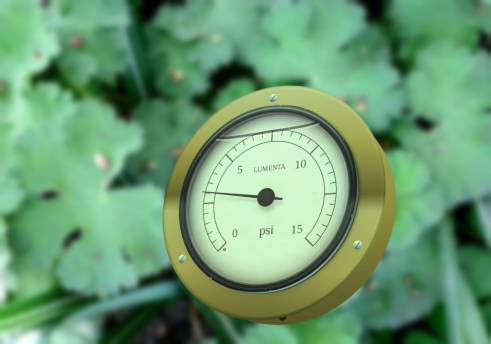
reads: value=3 unit=psi
